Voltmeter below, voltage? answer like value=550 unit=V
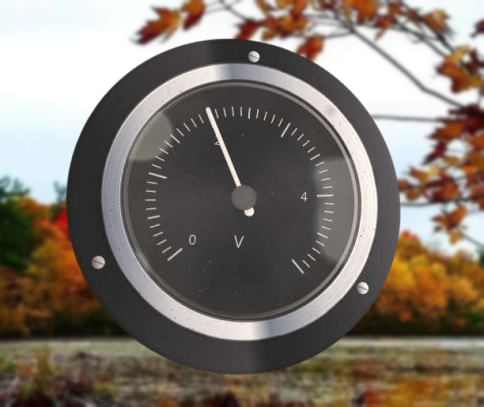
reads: value=2 unit=V
